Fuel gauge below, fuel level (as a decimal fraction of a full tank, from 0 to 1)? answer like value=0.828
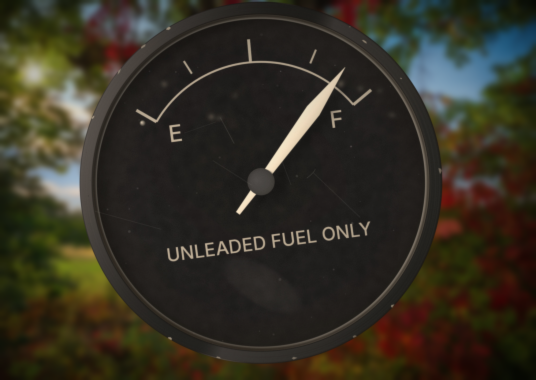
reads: value=0.875
